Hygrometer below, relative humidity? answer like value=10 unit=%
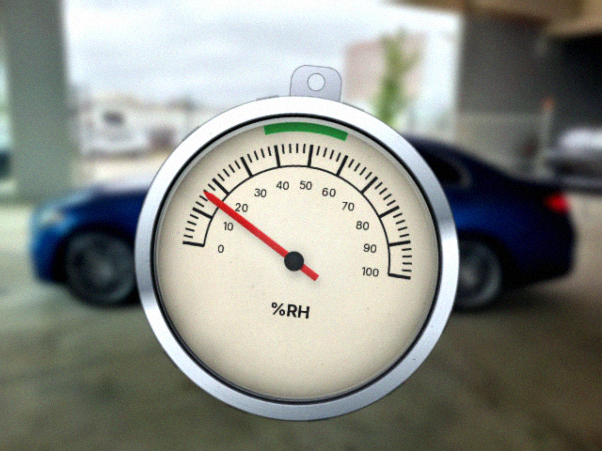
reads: value=16 unit=%
